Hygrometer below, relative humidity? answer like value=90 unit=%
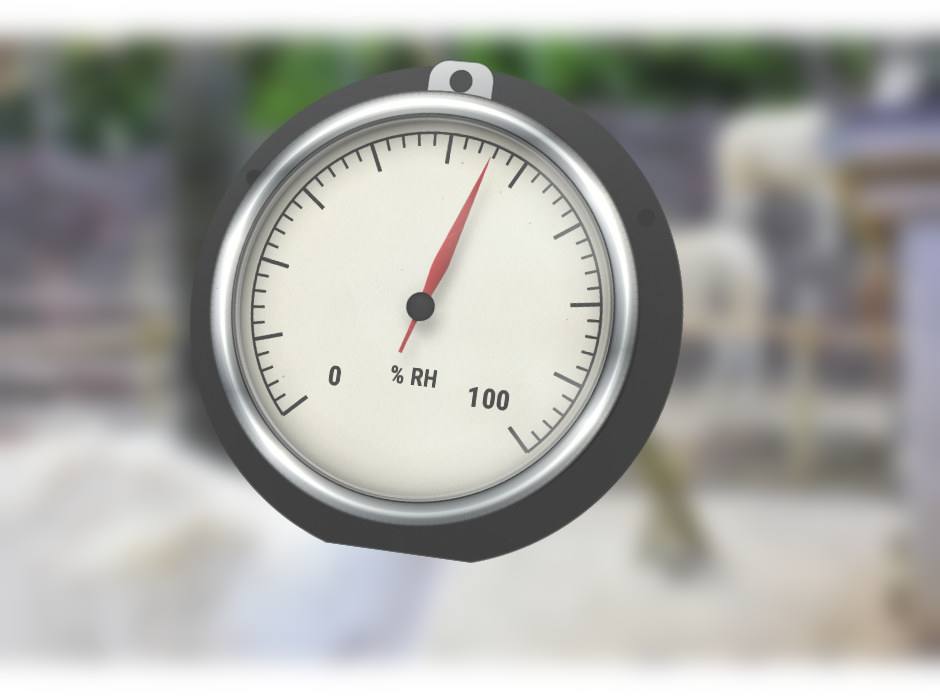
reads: value=56 unit=%
